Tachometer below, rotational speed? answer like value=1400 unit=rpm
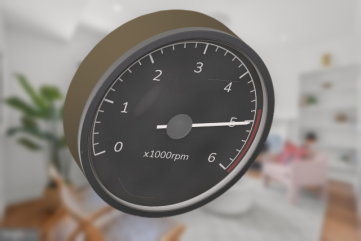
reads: value=5000 unit=rpm
